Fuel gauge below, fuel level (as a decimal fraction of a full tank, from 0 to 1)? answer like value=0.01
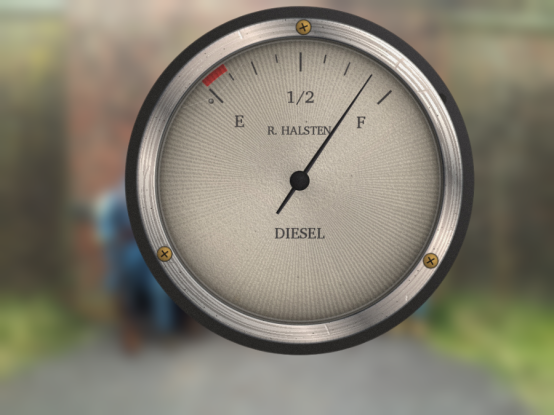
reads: value=0.875
